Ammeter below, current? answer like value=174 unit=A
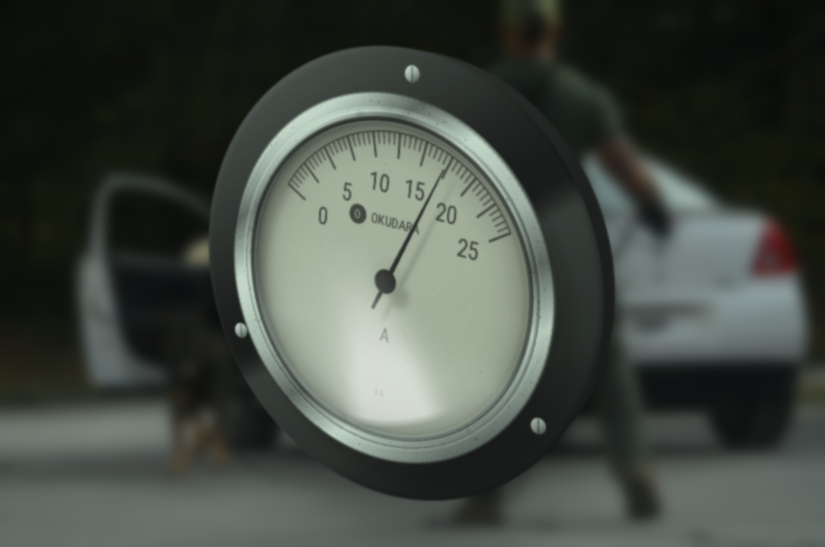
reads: value=17.5 unit=A
